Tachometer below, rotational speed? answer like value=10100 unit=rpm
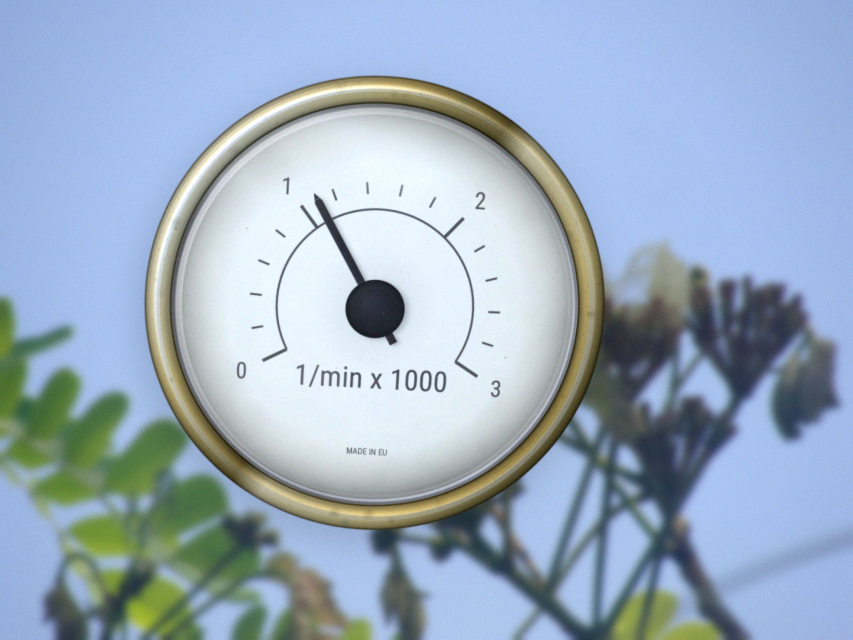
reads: value=1100 unit=rpm
